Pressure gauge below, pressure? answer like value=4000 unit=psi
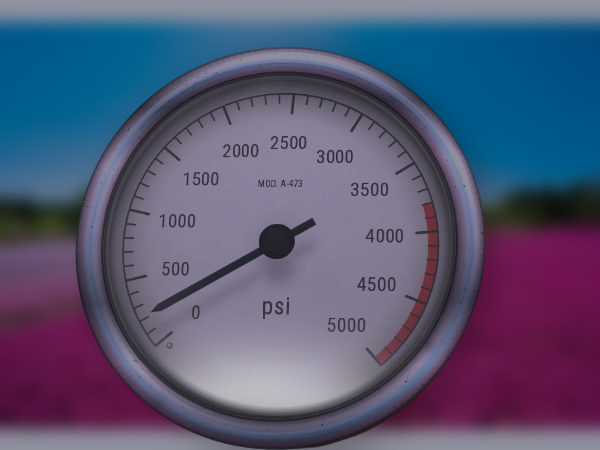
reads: value=200 unit=psi
